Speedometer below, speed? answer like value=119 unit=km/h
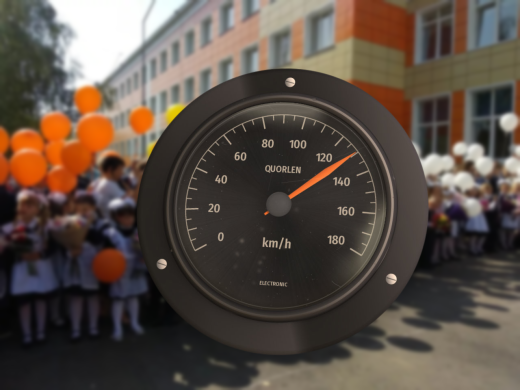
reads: value=130 unit=km/h
